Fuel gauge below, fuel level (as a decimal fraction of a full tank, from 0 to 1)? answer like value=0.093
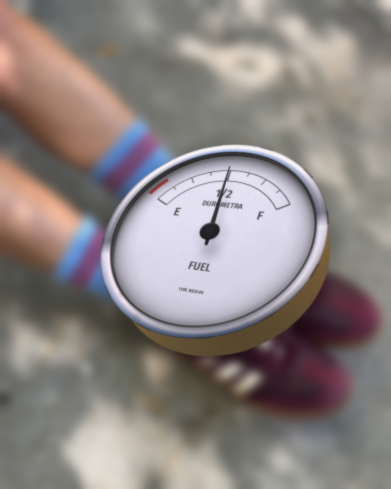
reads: value=0.5
